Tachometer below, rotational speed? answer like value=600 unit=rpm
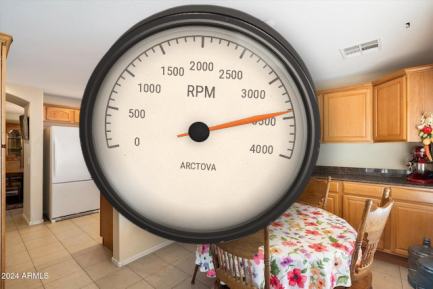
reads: value=3400 unit=rpm
